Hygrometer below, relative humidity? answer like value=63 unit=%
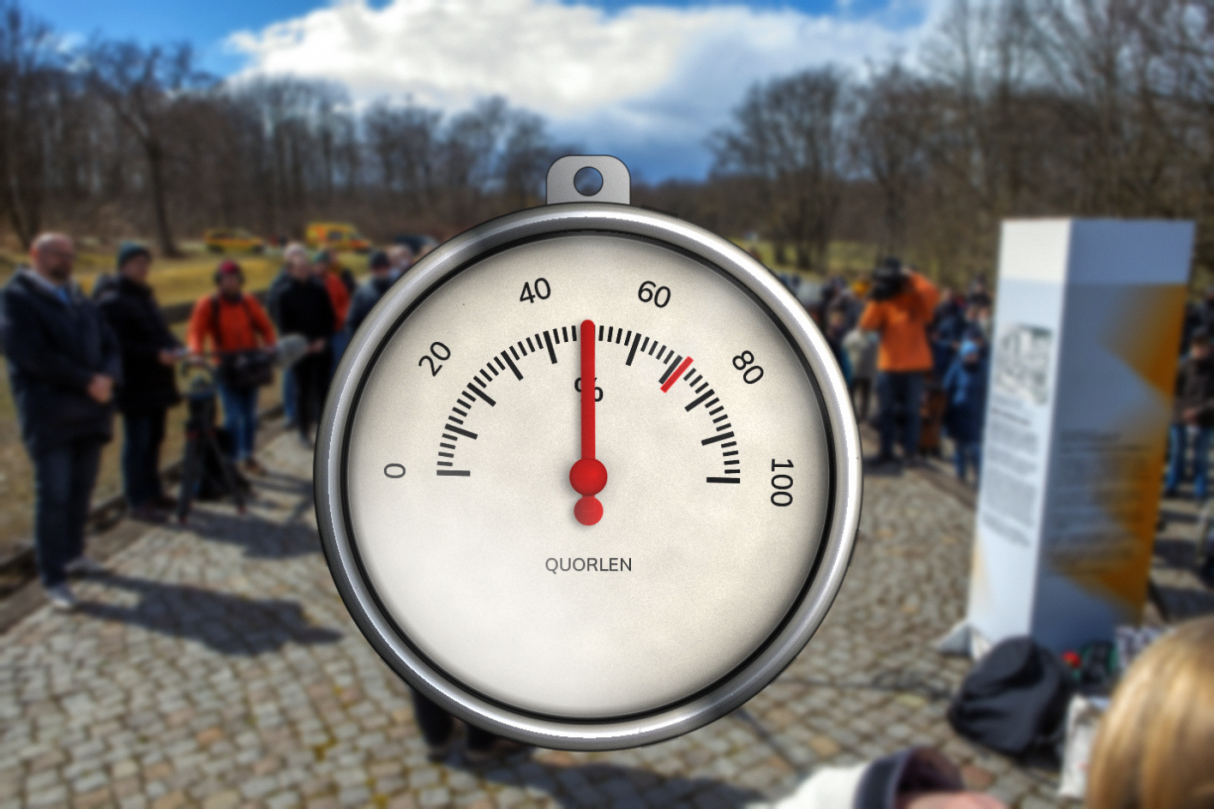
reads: value=49 unit=%
